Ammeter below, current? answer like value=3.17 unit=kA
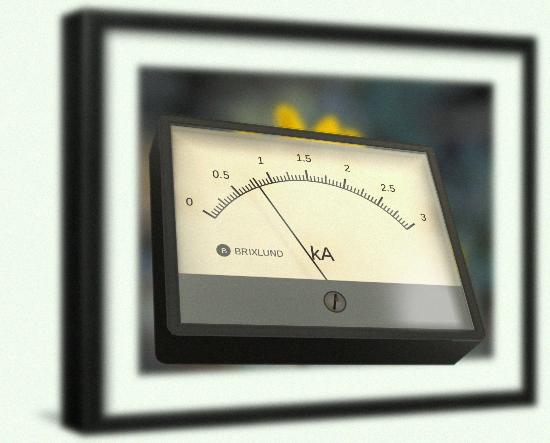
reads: value=0.75 unit=kA
